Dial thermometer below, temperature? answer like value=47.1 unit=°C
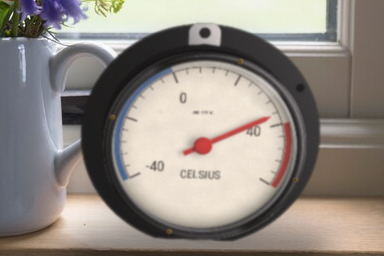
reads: value=36 unit=°C
